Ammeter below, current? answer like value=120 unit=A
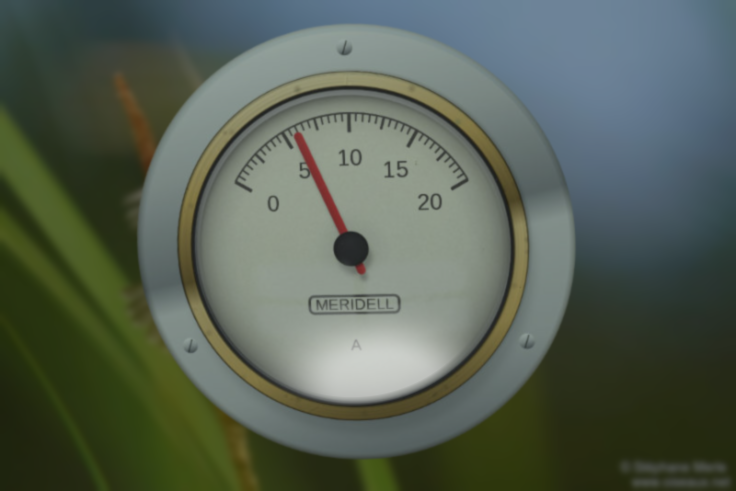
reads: value=6 unit=A
